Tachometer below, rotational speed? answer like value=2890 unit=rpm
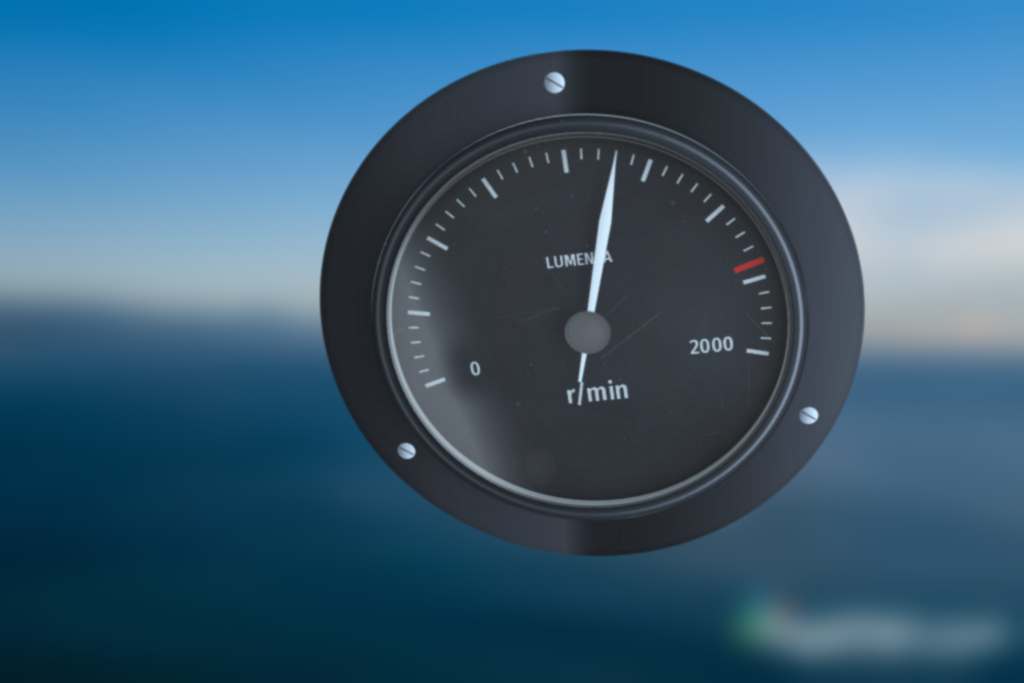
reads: value=1150 unit=rpm
